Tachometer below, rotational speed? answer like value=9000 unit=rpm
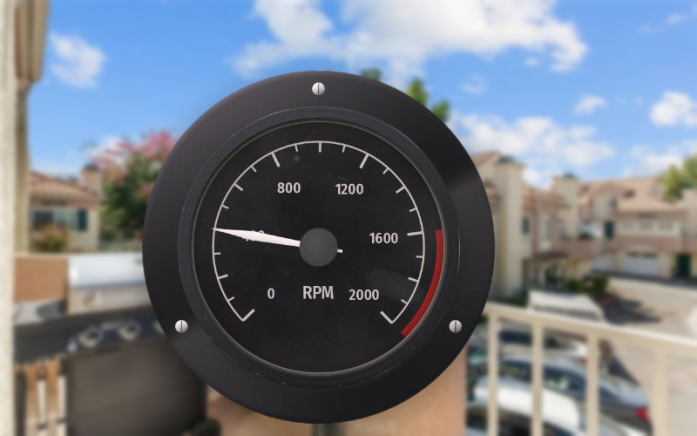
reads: value=400 unit=rpm
